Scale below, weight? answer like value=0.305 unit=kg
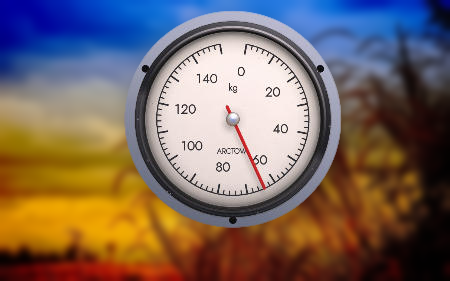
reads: value=64 unit=kg
